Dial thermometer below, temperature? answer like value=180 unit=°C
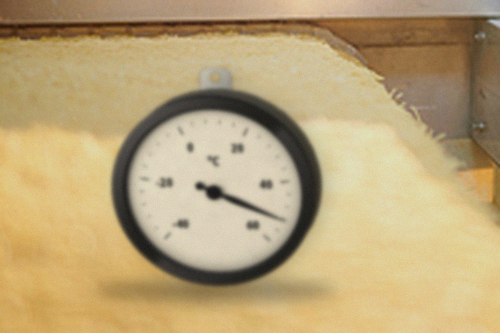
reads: value=52 unit=°C
